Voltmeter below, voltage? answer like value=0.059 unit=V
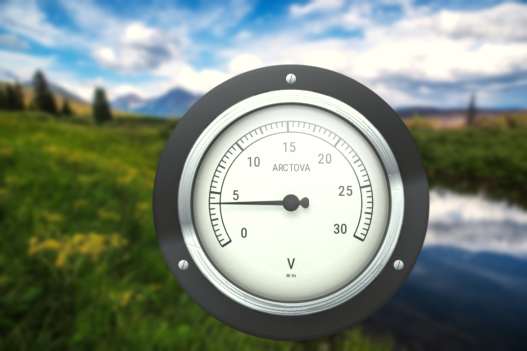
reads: value=4 unit=V
